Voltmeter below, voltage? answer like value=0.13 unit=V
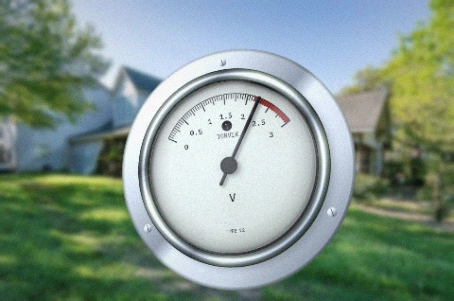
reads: value=2.25 unit=V
